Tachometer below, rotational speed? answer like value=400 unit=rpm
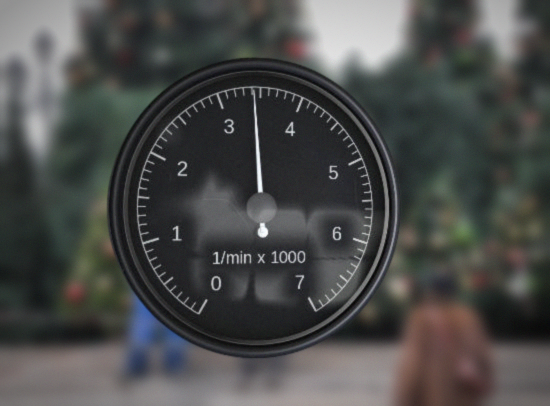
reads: value=3400 unit=rpm
